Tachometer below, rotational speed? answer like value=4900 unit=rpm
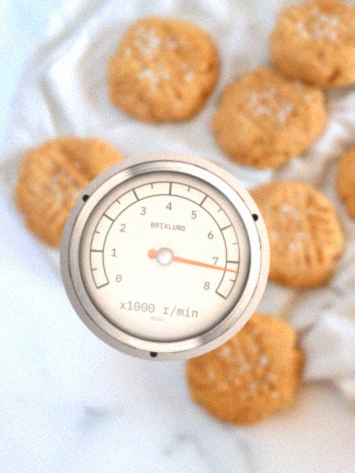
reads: value=7250 unit=rpm
